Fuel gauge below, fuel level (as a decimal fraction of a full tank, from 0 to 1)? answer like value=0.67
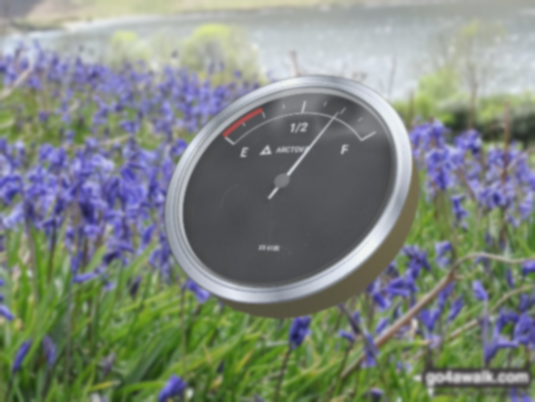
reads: value=0.75
